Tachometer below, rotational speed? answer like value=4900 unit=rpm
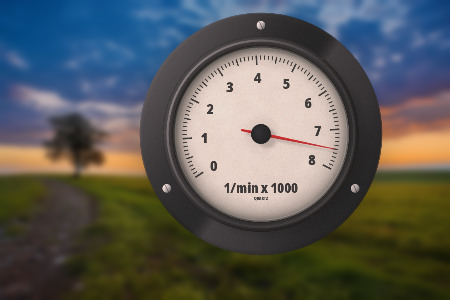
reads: value=7500 unit=rpm
